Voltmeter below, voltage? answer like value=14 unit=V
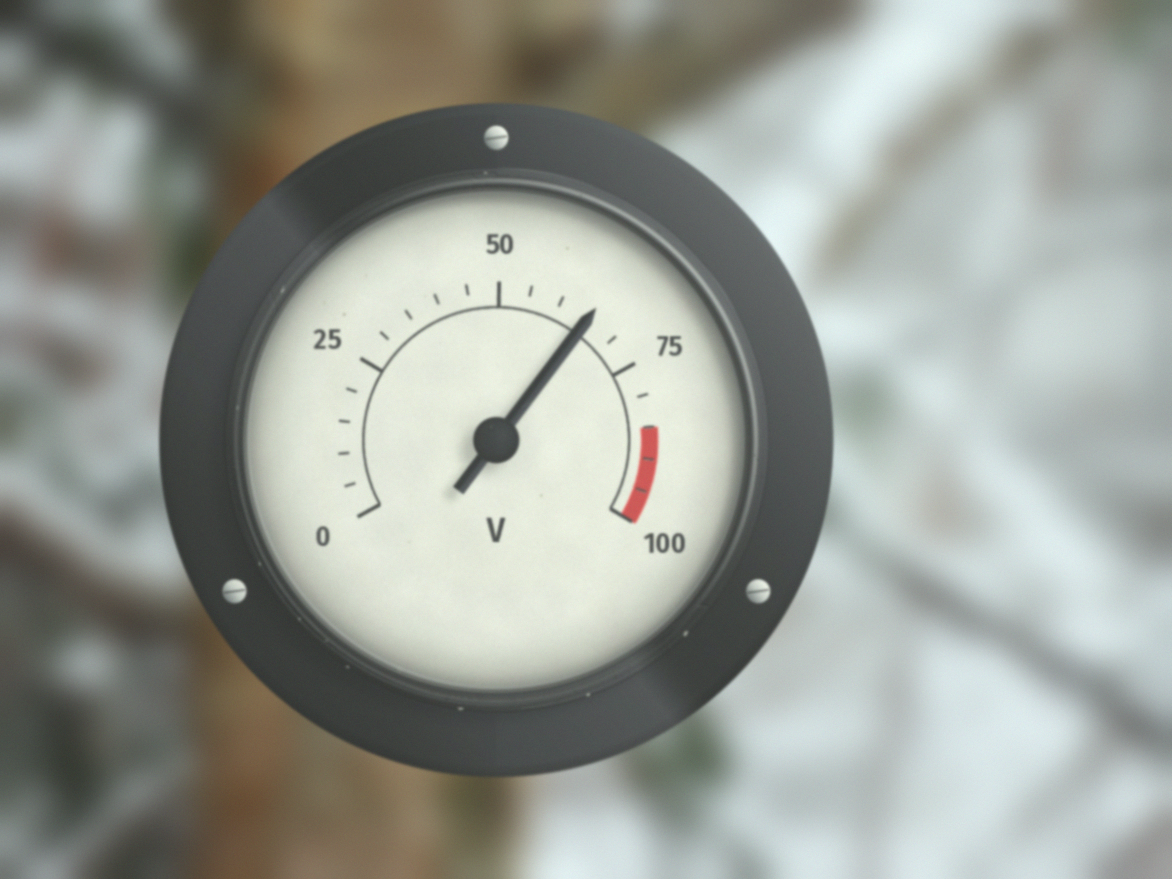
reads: value=65 unit=V
